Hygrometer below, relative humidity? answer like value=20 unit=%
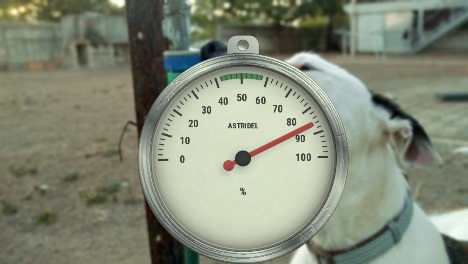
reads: value=86 unit=%
